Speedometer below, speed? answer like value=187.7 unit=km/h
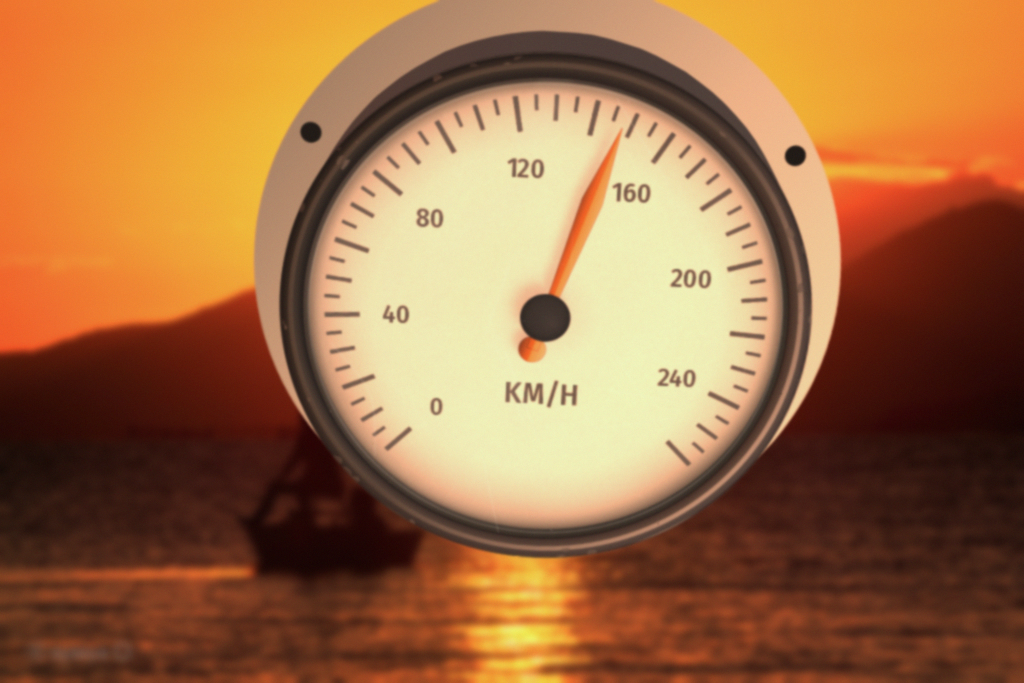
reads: value=147.5 unit=km/h
